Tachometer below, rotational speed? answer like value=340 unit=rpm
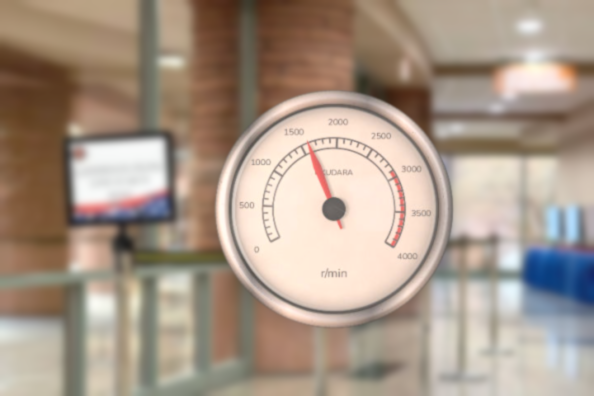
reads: value=1600 unit=rpm
